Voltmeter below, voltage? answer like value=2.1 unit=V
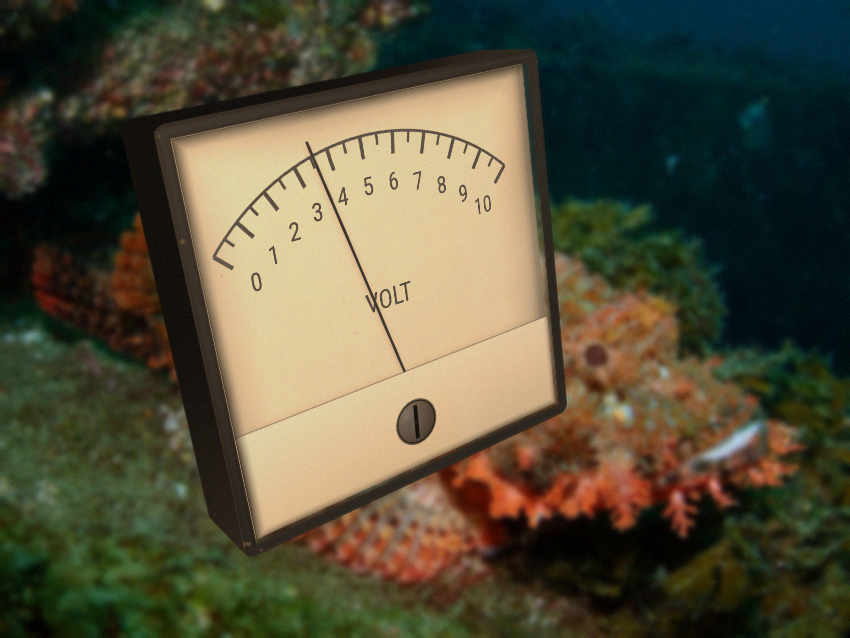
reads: value=3.5 unit=V
